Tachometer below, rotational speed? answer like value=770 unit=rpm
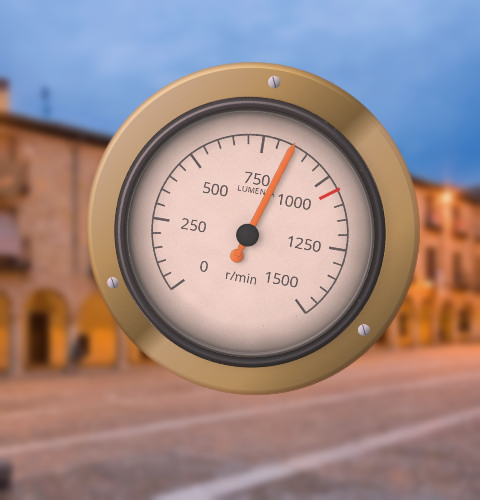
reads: value=850 unit=rpm
